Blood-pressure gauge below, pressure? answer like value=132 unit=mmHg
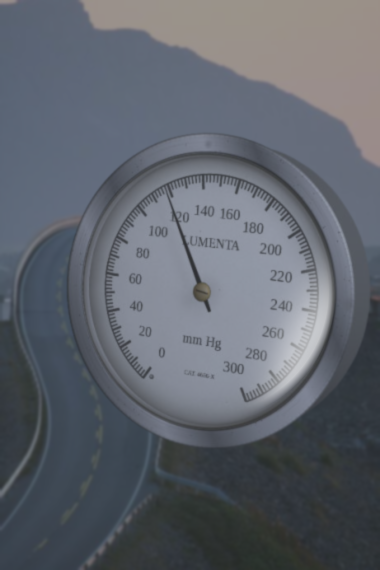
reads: value=120 unit=mmHg
